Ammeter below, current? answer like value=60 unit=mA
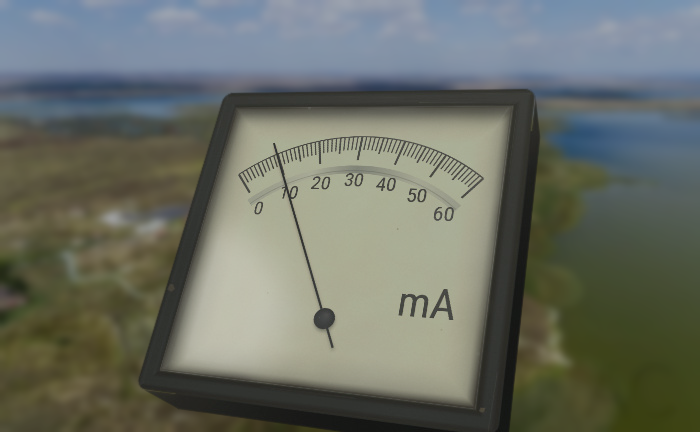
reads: value=10 unit=mA
